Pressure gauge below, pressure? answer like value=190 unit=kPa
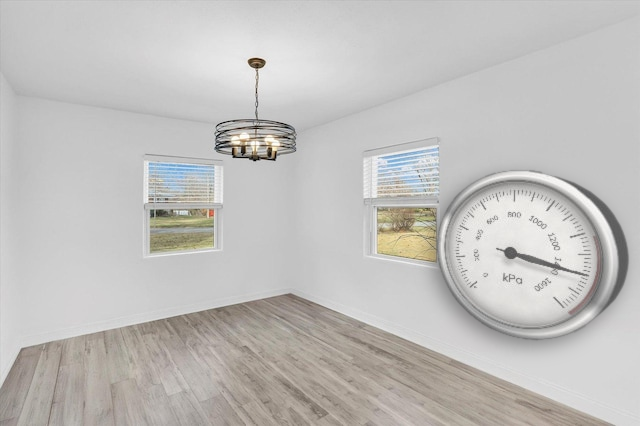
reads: value=1400 unit=kPa
